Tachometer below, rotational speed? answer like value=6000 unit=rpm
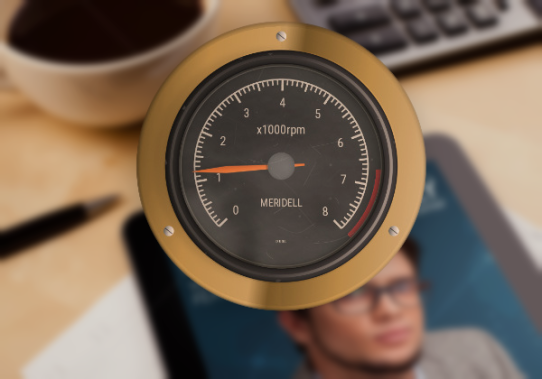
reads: value=1200 unit=rpm
